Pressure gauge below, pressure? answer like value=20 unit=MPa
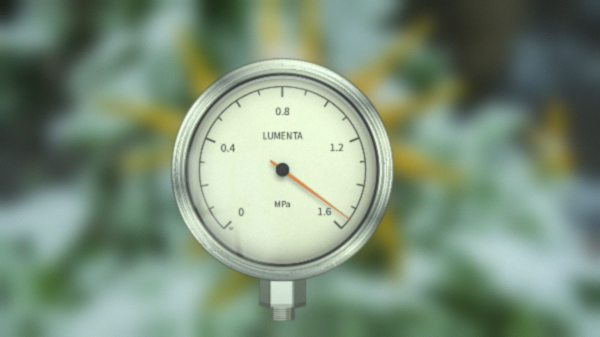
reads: value=1.55 unit=MPa
